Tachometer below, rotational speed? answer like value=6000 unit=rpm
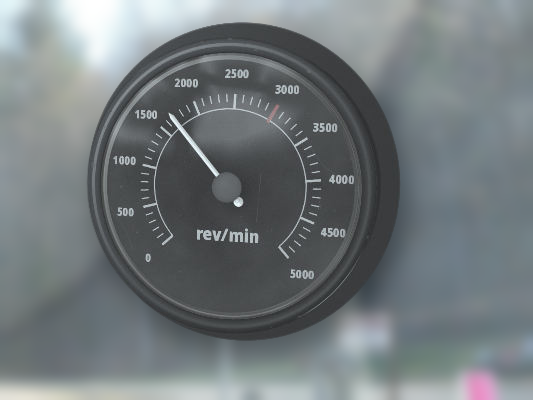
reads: value=1700 unit=rpm
